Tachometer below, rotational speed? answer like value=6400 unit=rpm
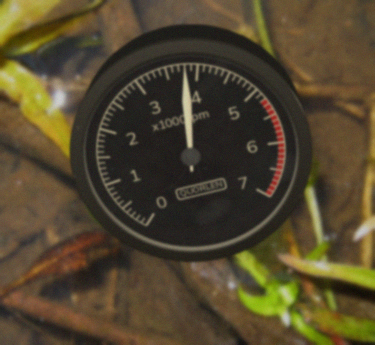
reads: value=3800 unit=rpm
